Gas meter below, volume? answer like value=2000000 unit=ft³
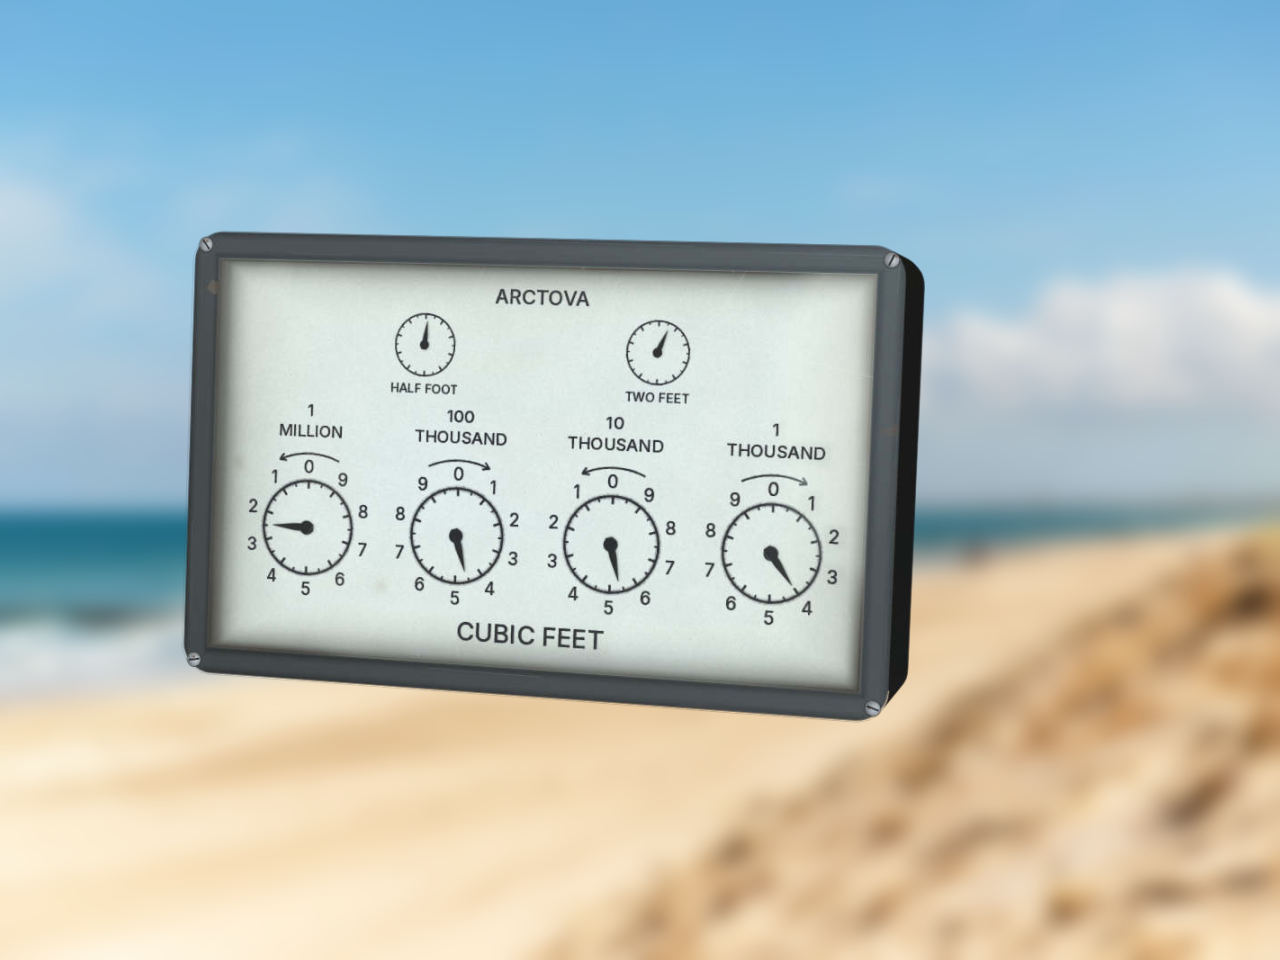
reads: value=245400 unit=ft³
